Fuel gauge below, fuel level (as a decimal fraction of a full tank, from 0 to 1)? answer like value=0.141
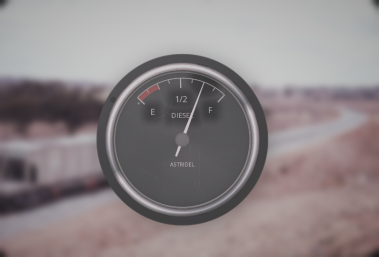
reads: value=0.75
